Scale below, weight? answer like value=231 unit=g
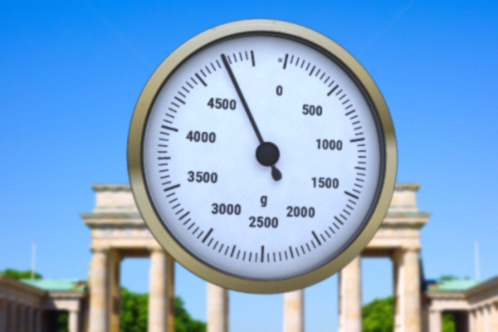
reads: value=4750 unit=g
